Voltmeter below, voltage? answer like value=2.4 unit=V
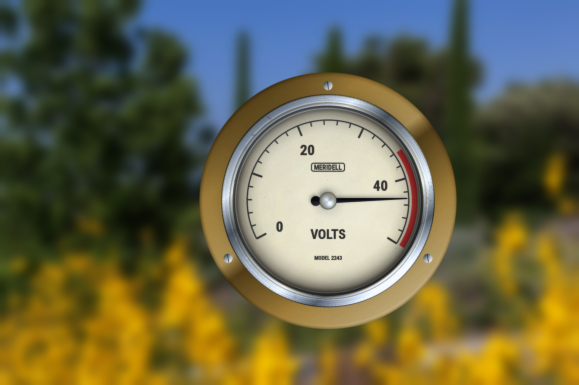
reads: value=43 unit=V
